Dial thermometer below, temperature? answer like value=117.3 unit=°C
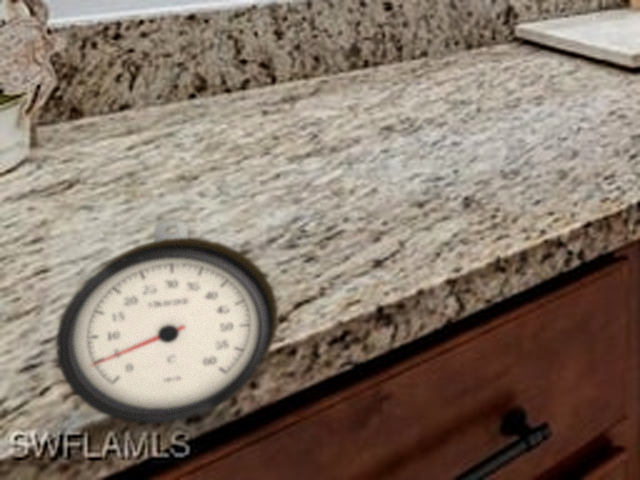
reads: value=5 unit=°C
